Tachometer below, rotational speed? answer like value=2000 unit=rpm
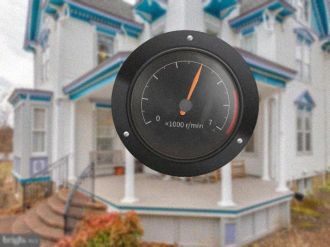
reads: value=4000 unit=rpm
